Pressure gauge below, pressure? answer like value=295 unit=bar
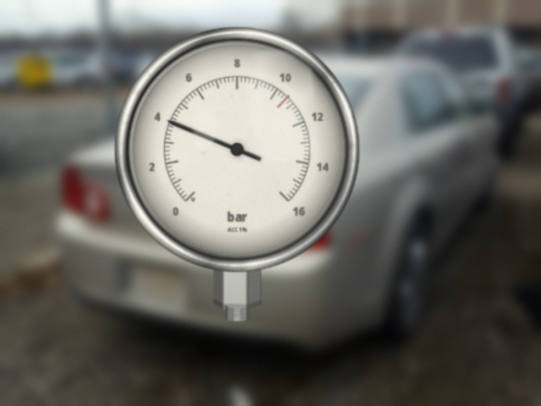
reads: value=4 unit=bar
